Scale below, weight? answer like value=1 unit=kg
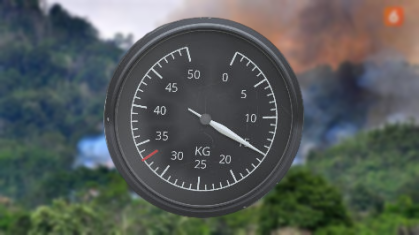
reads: value=15 unit=kg
